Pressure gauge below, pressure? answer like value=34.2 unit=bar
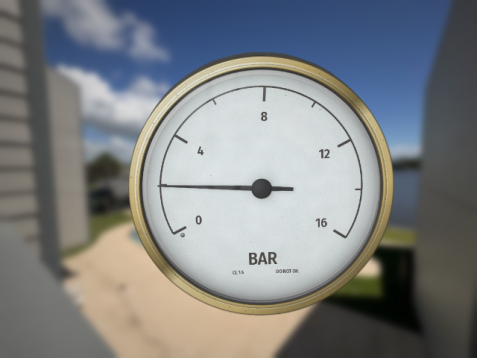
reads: value=2 unit=bar
